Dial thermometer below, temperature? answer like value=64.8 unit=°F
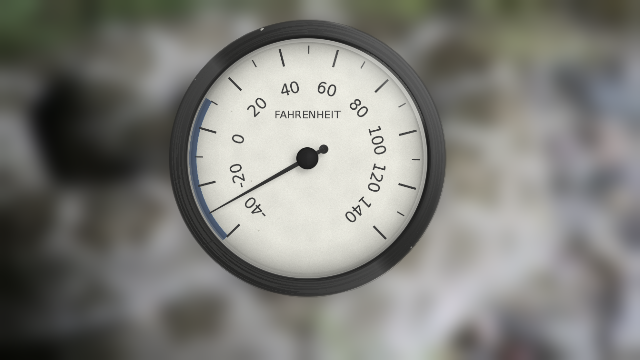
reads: value=-30 unit=°F
